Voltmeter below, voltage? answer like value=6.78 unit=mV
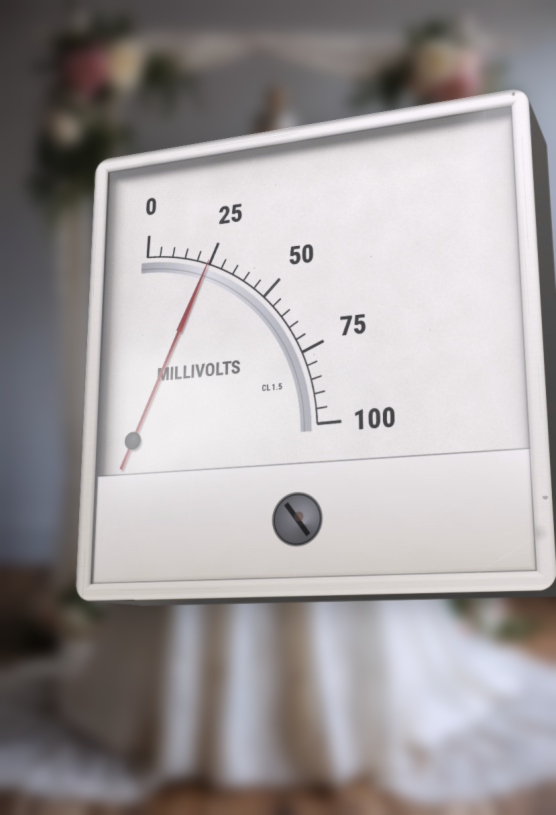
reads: value=25 unit=mV
